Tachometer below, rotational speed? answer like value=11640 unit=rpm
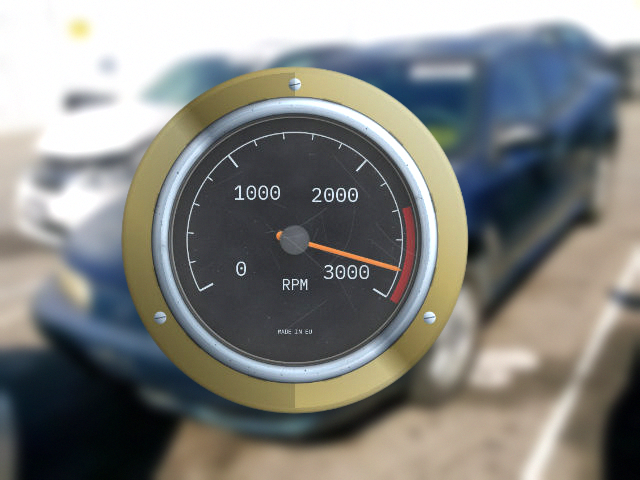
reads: value=2800 unit=rpm
